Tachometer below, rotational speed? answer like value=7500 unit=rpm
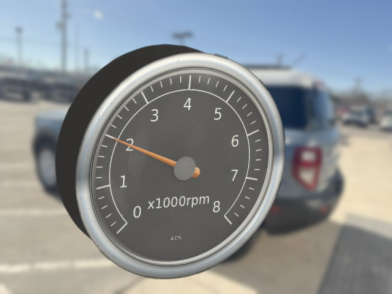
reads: value=2000 unit=rpm
